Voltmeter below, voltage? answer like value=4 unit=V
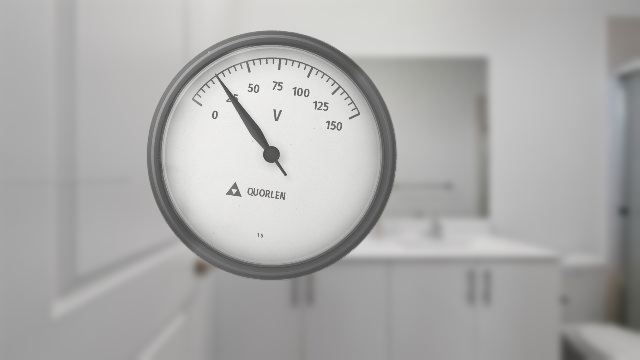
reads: value=25 unit=V
